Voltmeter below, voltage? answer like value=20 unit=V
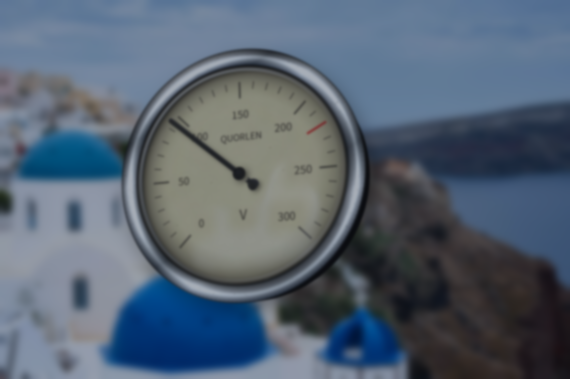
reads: value=95 unit=V
